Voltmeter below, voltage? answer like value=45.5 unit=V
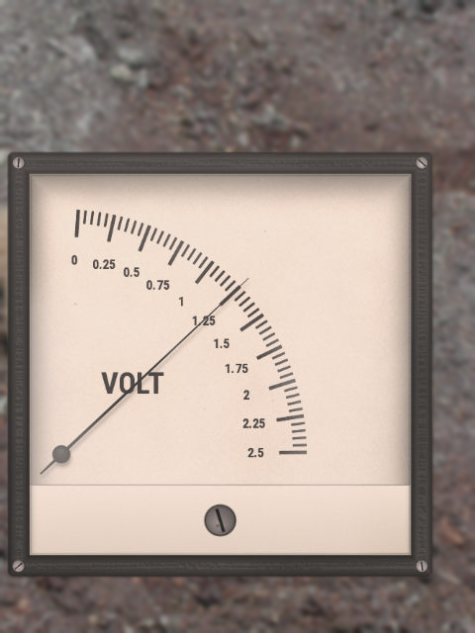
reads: value=1.25 unit=V
